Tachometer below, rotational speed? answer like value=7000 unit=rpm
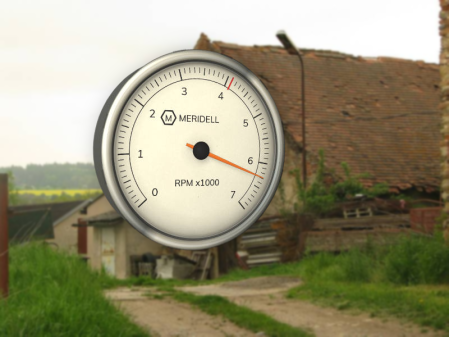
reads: value=6300 unit=rpm
